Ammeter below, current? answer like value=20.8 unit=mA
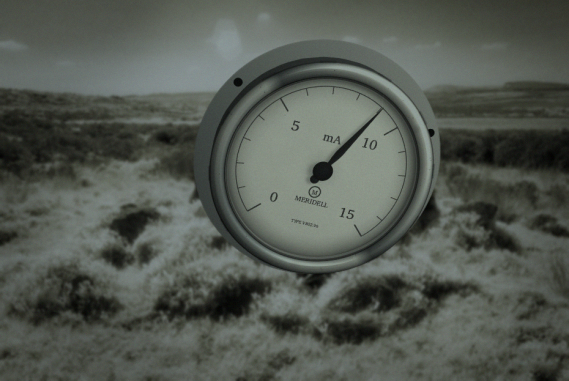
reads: value=9 unit=mA
